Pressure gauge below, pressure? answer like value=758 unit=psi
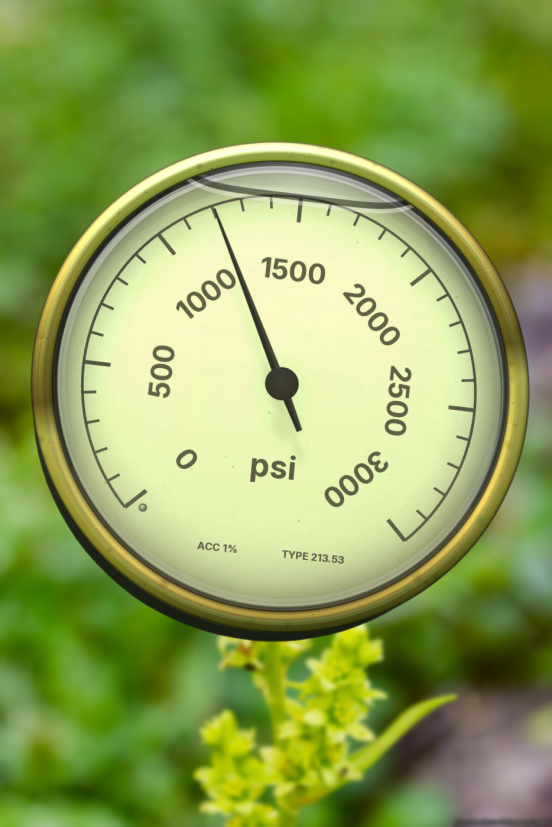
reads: value=1200 unit=psi
